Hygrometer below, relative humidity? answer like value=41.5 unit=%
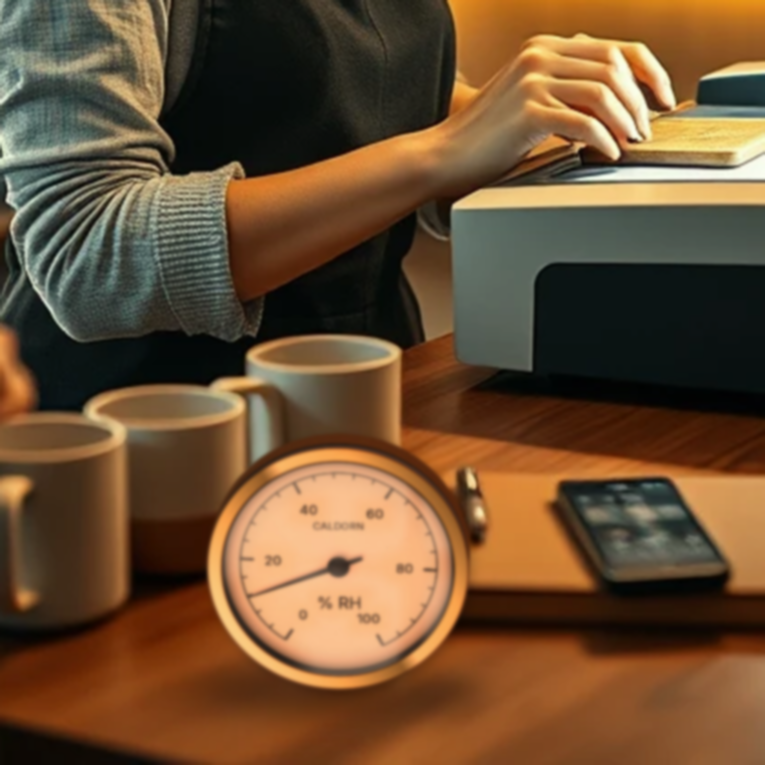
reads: value=12 unit=%
